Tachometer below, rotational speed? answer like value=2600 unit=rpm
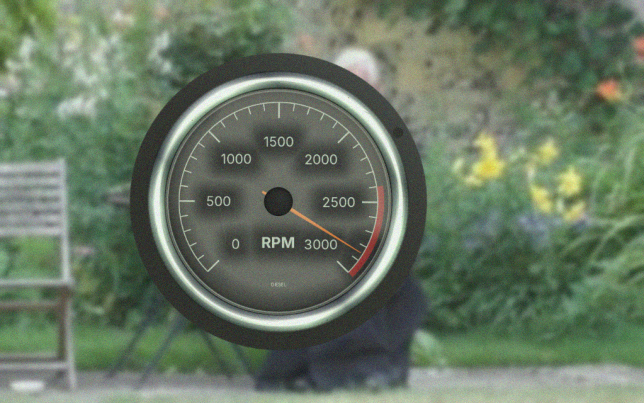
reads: value=2850 unit=rpm
